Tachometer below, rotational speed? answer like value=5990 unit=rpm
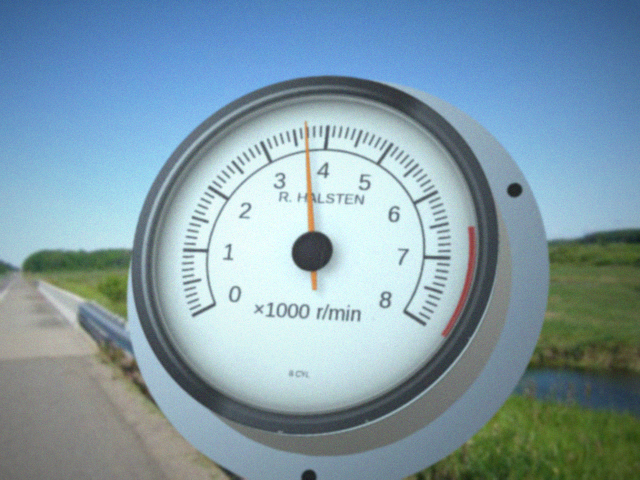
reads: value=3700 unit=rpm
